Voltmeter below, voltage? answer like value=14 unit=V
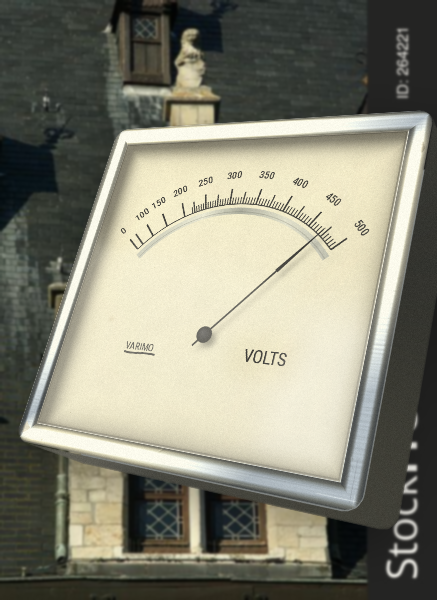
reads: value=475 unit=V
